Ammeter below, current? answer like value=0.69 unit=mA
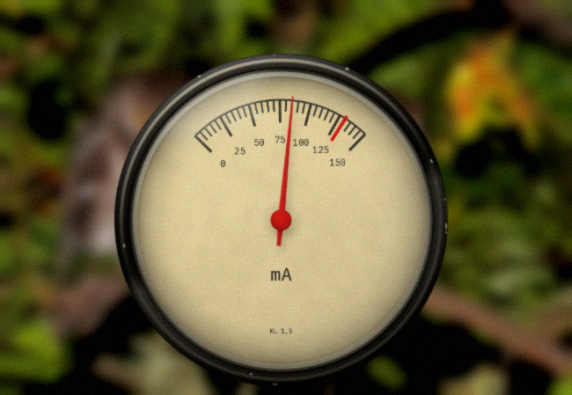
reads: value=85 unit=mA
